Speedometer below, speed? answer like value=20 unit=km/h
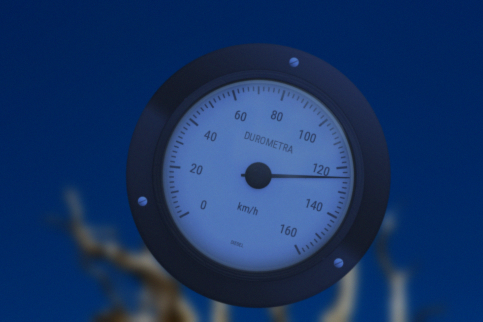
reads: value=124 unit=km/h
